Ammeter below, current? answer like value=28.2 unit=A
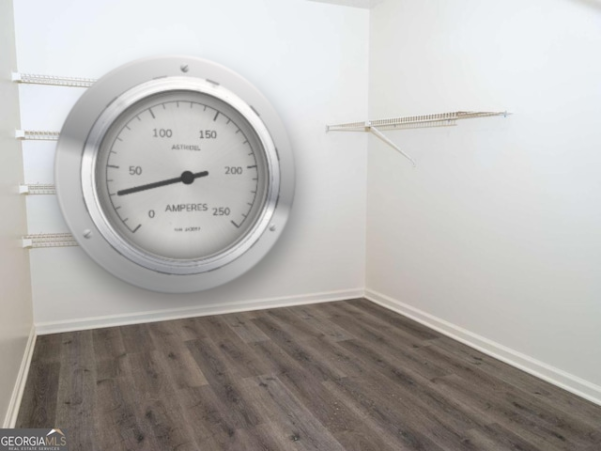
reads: value=30 unit=A
